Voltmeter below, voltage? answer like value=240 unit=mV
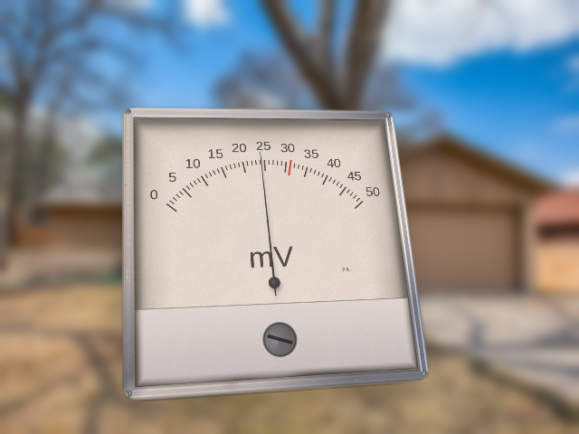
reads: value=24 unit=mV
